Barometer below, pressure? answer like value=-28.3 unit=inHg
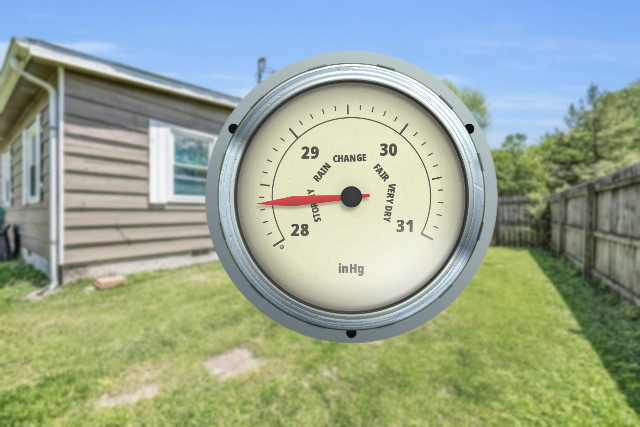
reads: value=28.35 unit=inHg
